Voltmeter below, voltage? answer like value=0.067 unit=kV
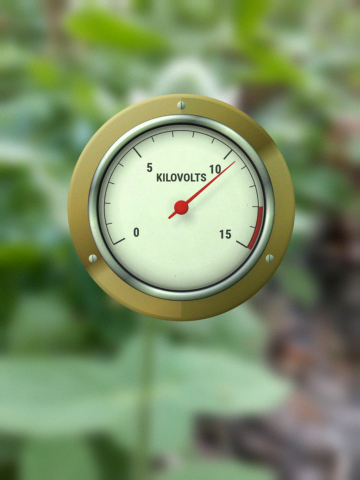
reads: value=10.5 unit=kV
